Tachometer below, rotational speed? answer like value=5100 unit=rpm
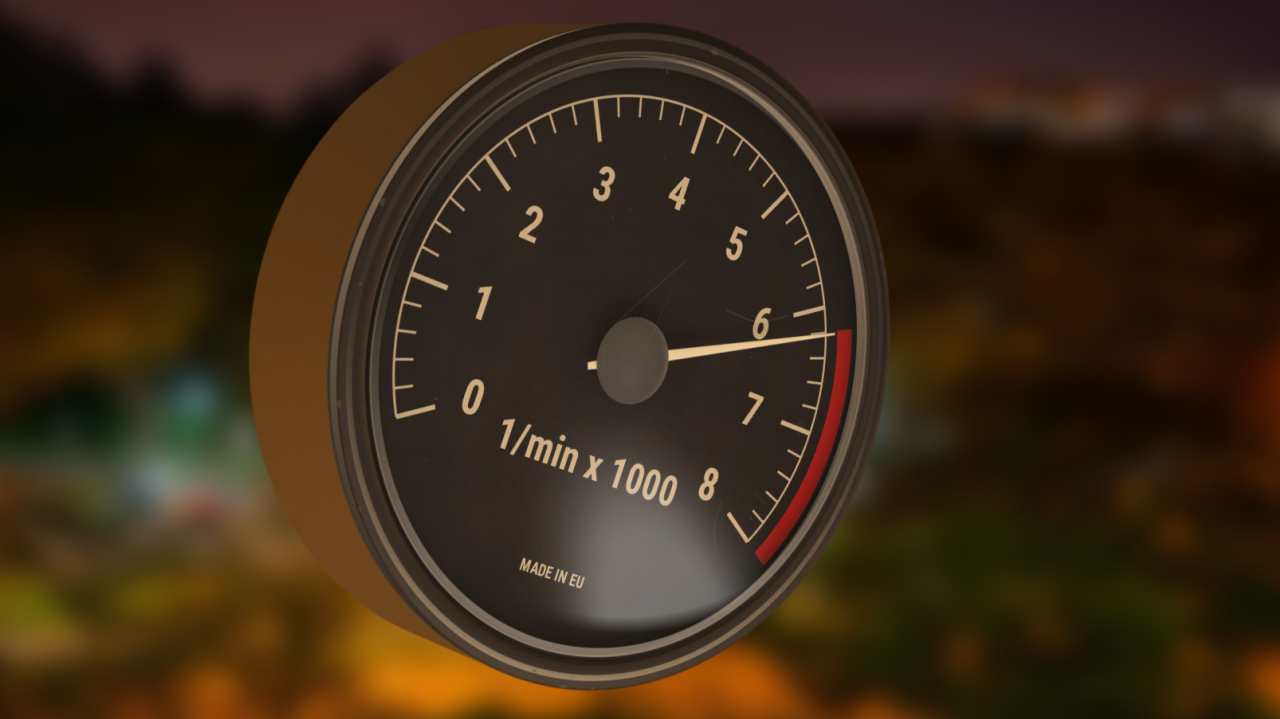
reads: value=6200 unit=rpm
